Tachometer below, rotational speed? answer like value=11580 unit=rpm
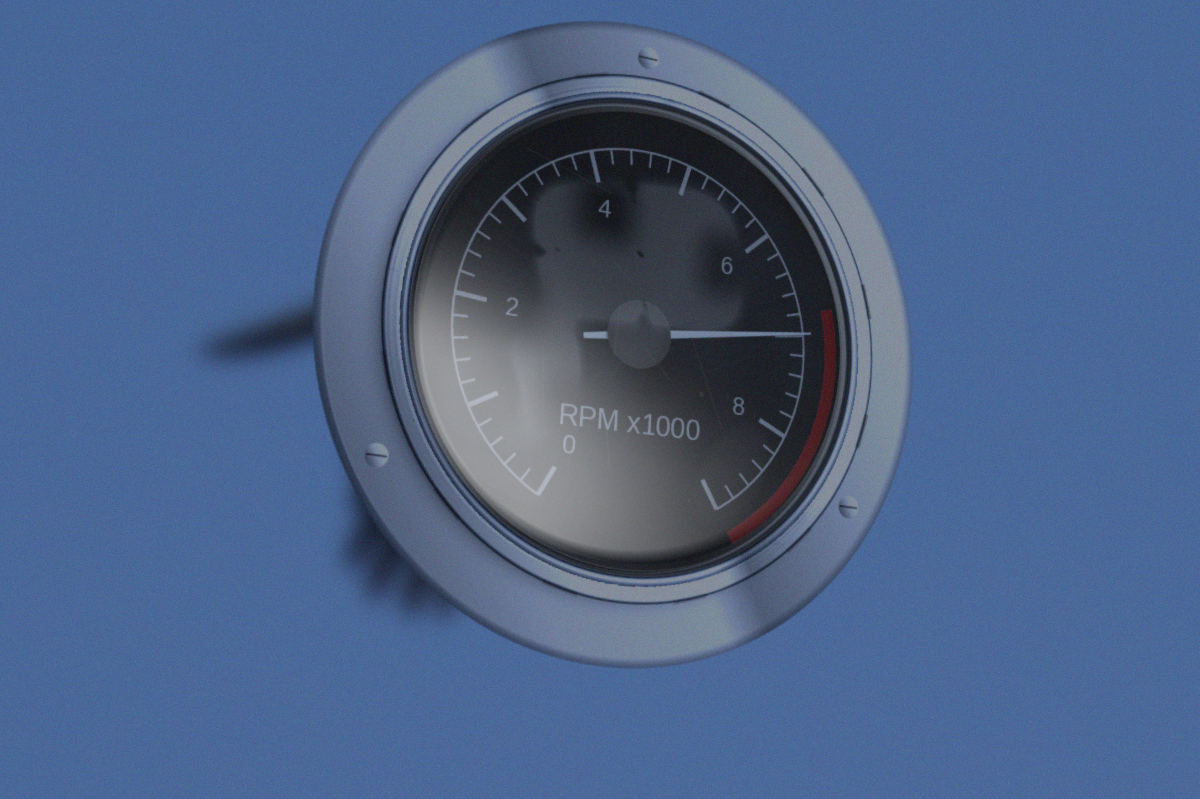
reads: value=7000 unit=rpm
